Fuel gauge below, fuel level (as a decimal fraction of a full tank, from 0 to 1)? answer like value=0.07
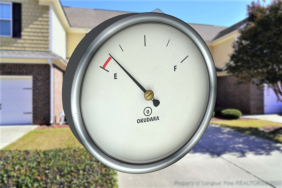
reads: value=0.125
